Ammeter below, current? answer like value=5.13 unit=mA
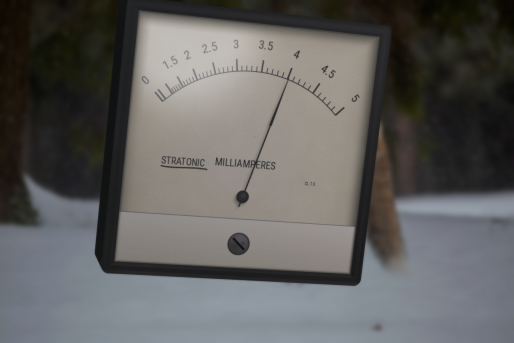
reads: value=4 unit=mA
